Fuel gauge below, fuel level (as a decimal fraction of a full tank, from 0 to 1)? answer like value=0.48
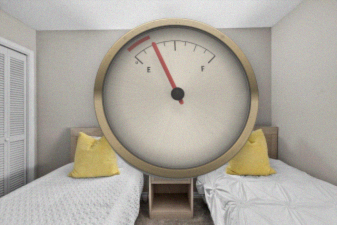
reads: value=0.25
